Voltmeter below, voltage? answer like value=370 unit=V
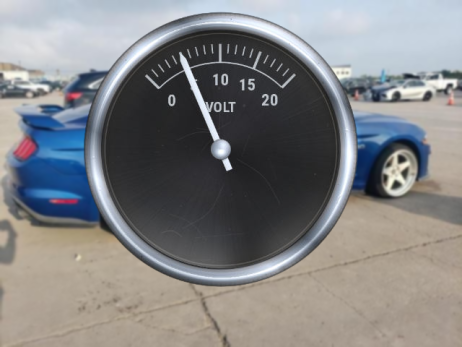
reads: value=5 unit=V
